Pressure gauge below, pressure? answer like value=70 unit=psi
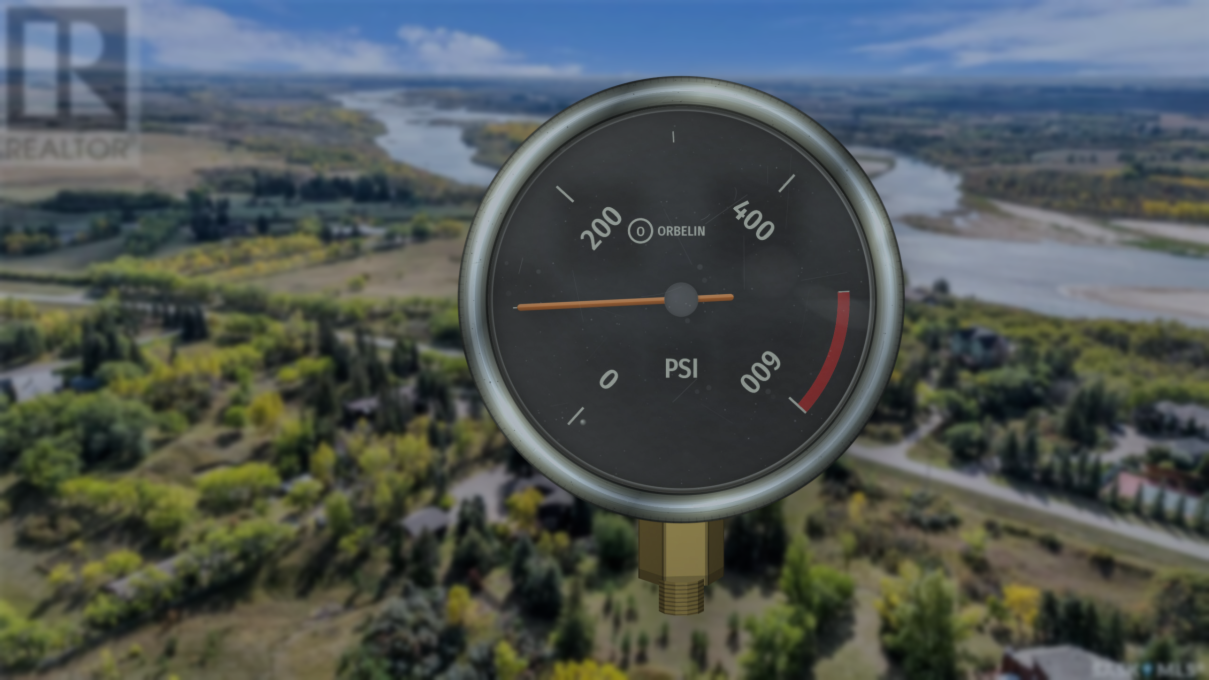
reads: value=100 unit=psi
